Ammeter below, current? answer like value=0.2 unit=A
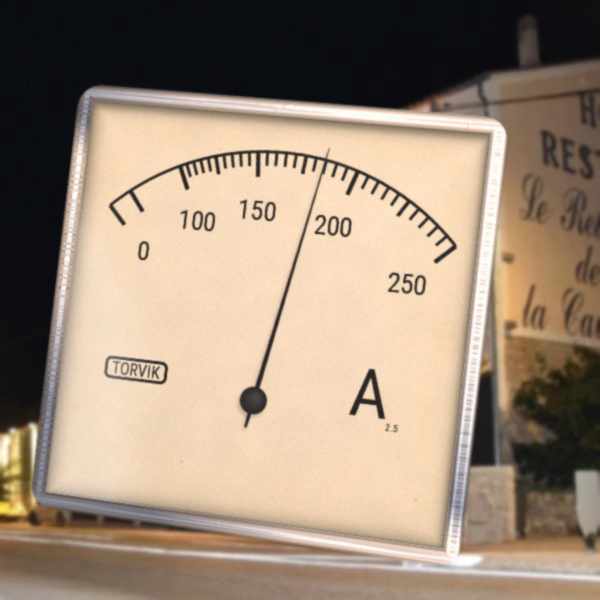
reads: value=185 unit=A
